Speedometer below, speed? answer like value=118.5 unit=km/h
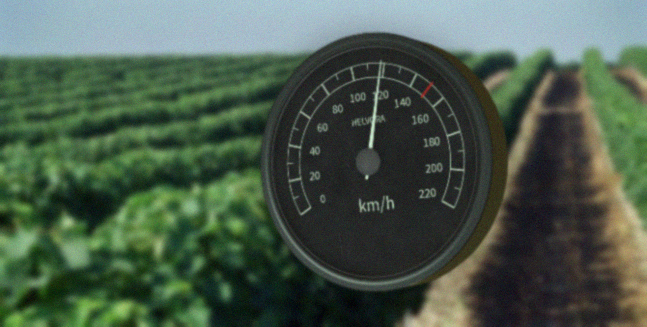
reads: value=120 unit=km/h
